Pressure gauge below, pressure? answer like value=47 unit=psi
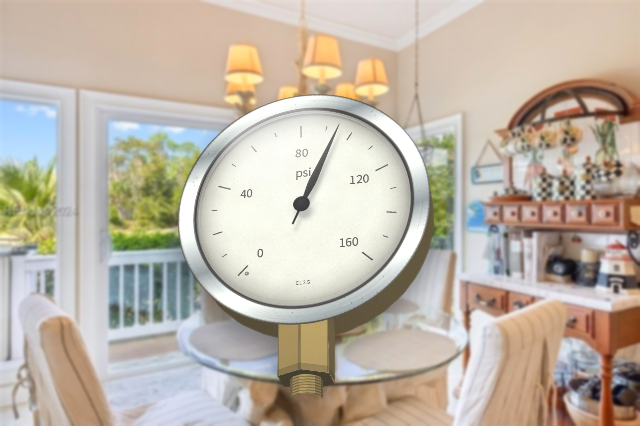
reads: value=95 unit=psi
